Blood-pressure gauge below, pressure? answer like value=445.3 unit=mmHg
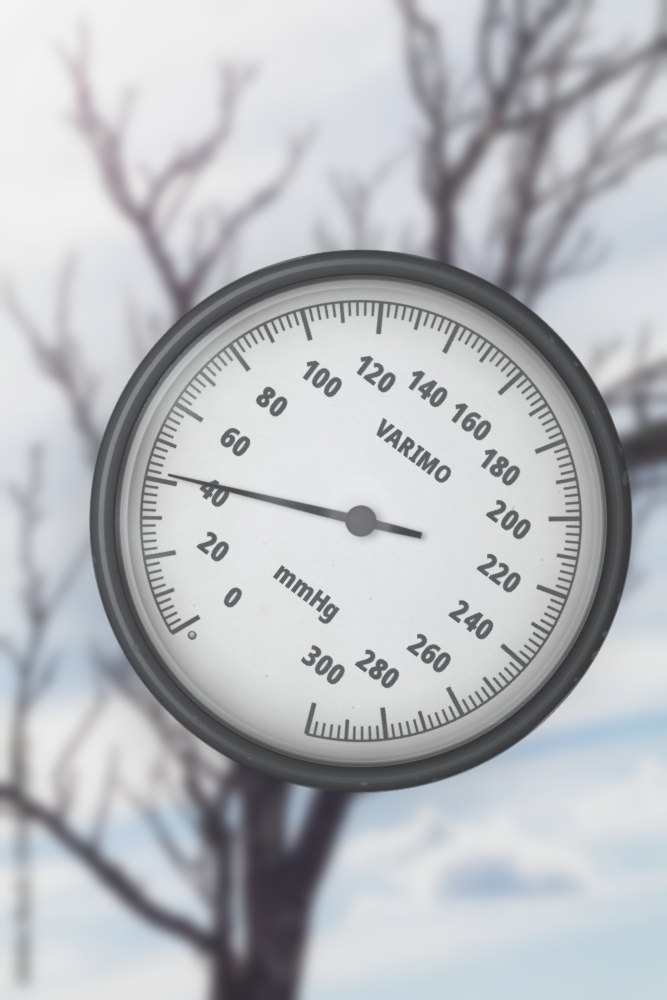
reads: value=42 unit=mmHg
